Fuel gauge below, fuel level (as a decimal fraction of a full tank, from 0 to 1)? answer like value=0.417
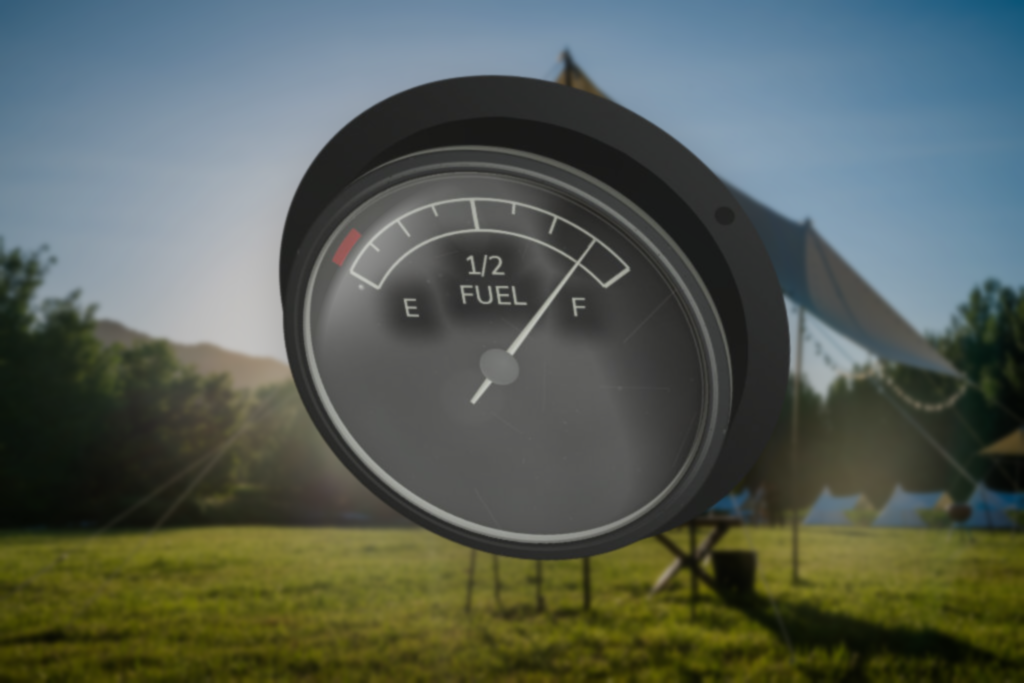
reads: value=0.875
